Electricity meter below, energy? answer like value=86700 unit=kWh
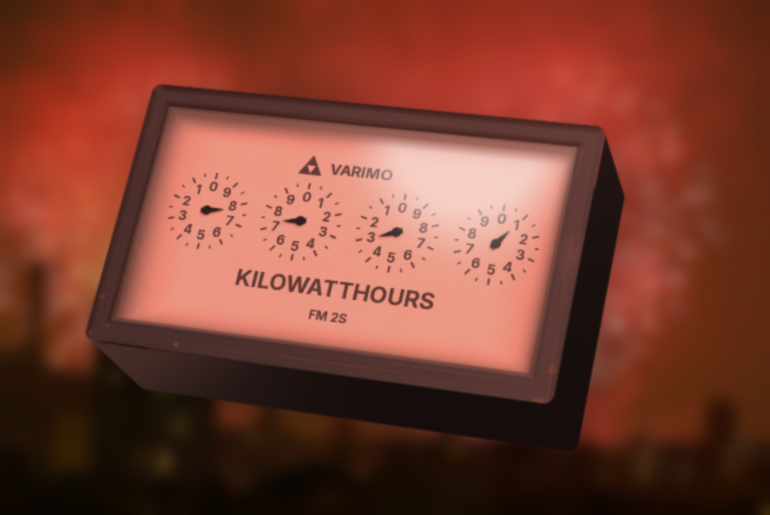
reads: value=7731 unit=kWh
